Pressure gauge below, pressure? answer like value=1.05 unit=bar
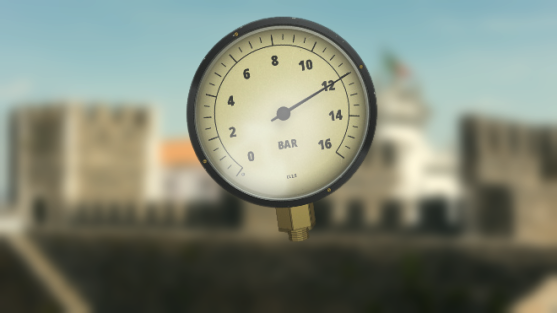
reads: value=12 unit=bar
